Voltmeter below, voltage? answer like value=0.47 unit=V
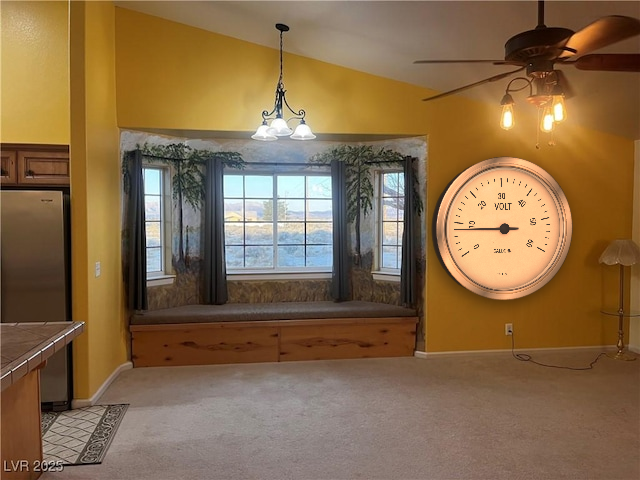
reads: value=8 unit=V
